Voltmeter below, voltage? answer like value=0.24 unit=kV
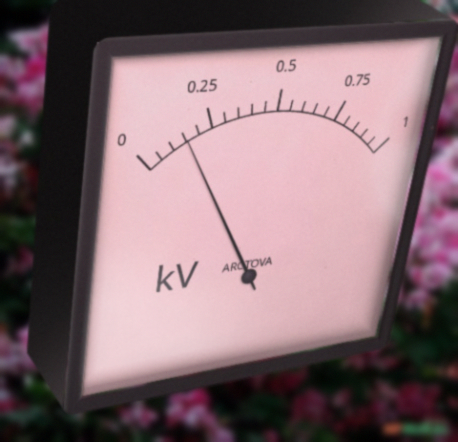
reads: value=0.15 unit=kV
